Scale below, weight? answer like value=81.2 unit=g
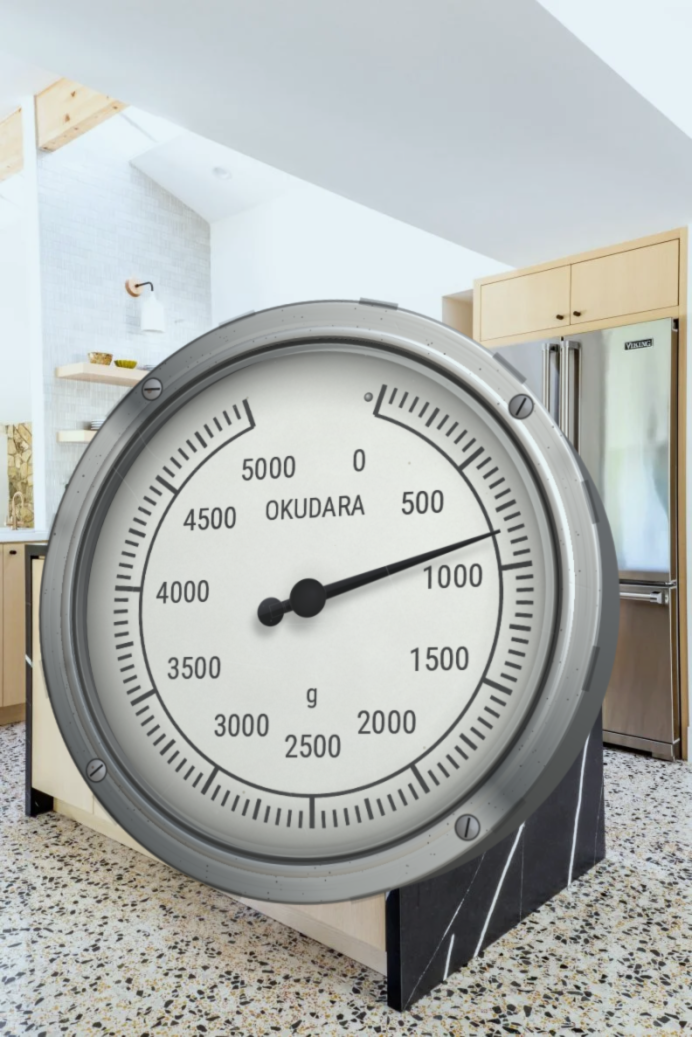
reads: value=850 unit=g
